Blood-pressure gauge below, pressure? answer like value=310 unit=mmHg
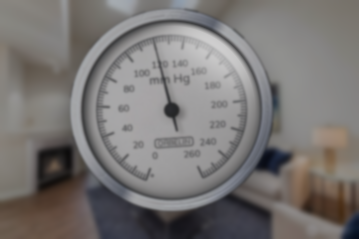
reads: value=120 unit=mmHg
